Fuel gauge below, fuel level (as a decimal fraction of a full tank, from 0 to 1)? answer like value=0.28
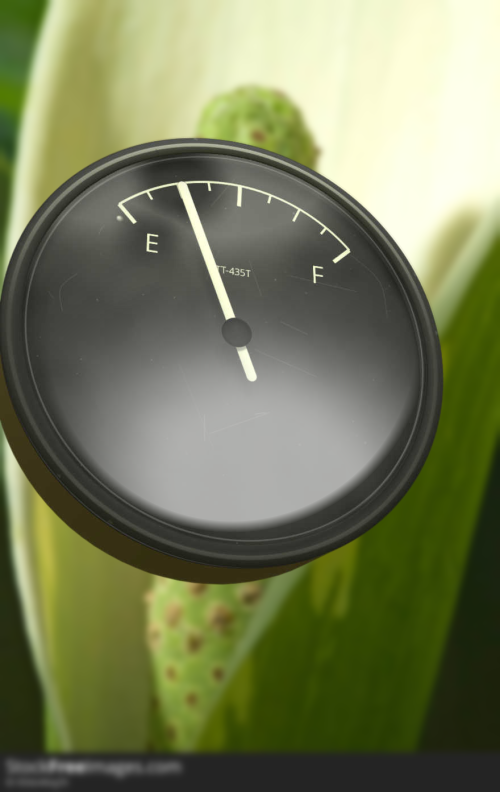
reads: value=0.25
